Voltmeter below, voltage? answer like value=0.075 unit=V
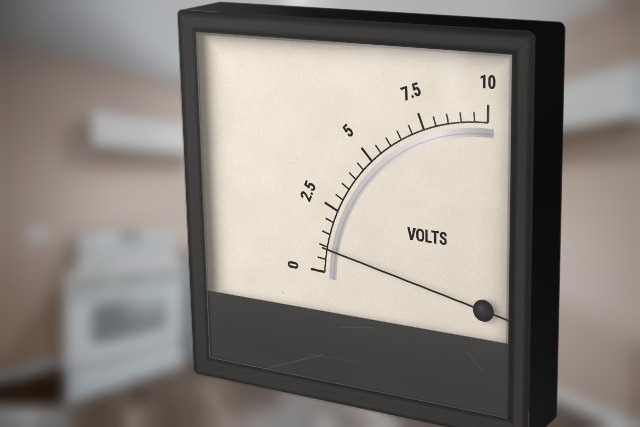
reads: value=1 unit=V
